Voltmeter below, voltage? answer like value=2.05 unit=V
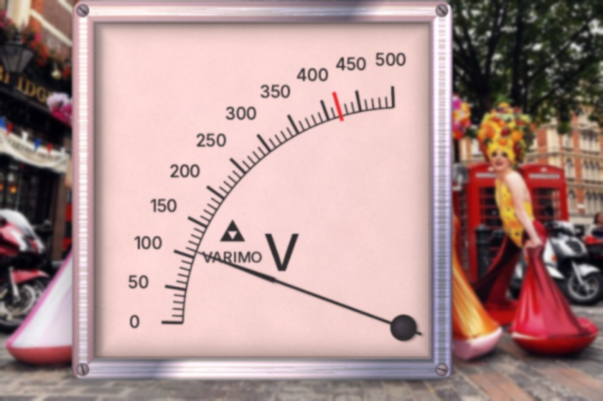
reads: value=110 unit=V
